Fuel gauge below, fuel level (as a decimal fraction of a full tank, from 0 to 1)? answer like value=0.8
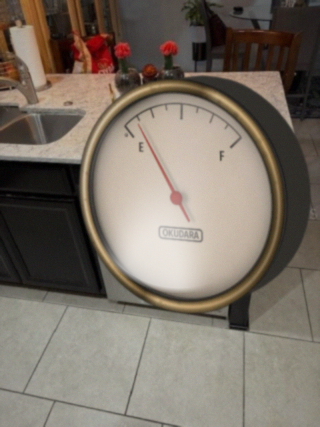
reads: value=0.125
